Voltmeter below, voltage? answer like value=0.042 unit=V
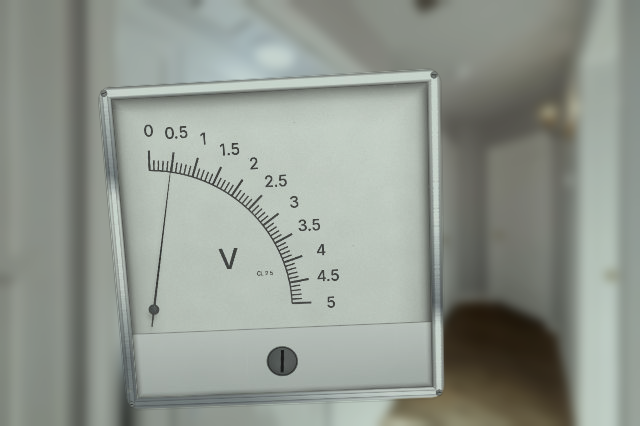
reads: value=0.5 unit=V
